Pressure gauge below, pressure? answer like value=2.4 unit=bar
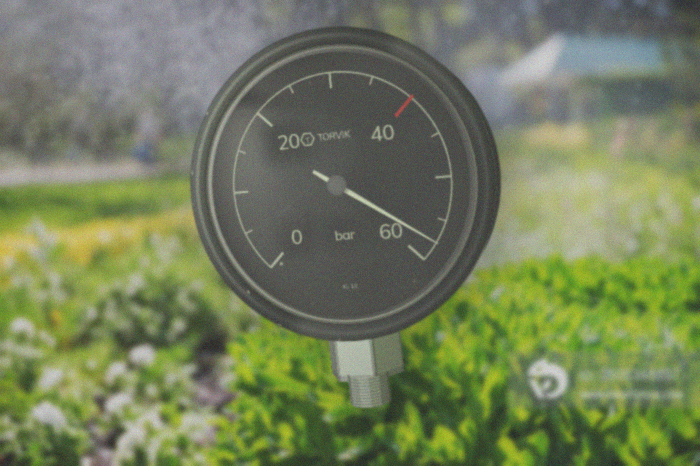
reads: value=57.5 unit=bar
